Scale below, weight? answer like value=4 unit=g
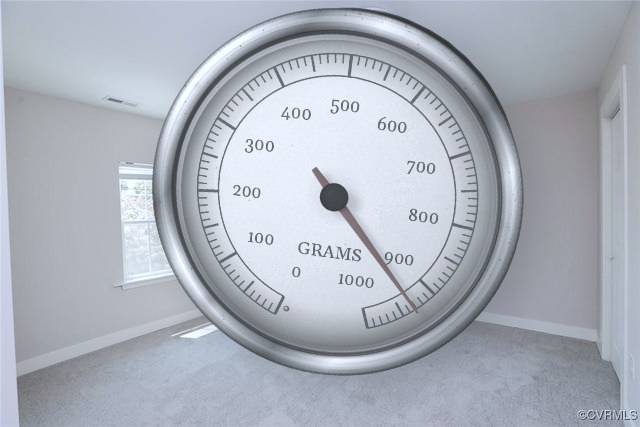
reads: value=930 unit=g
